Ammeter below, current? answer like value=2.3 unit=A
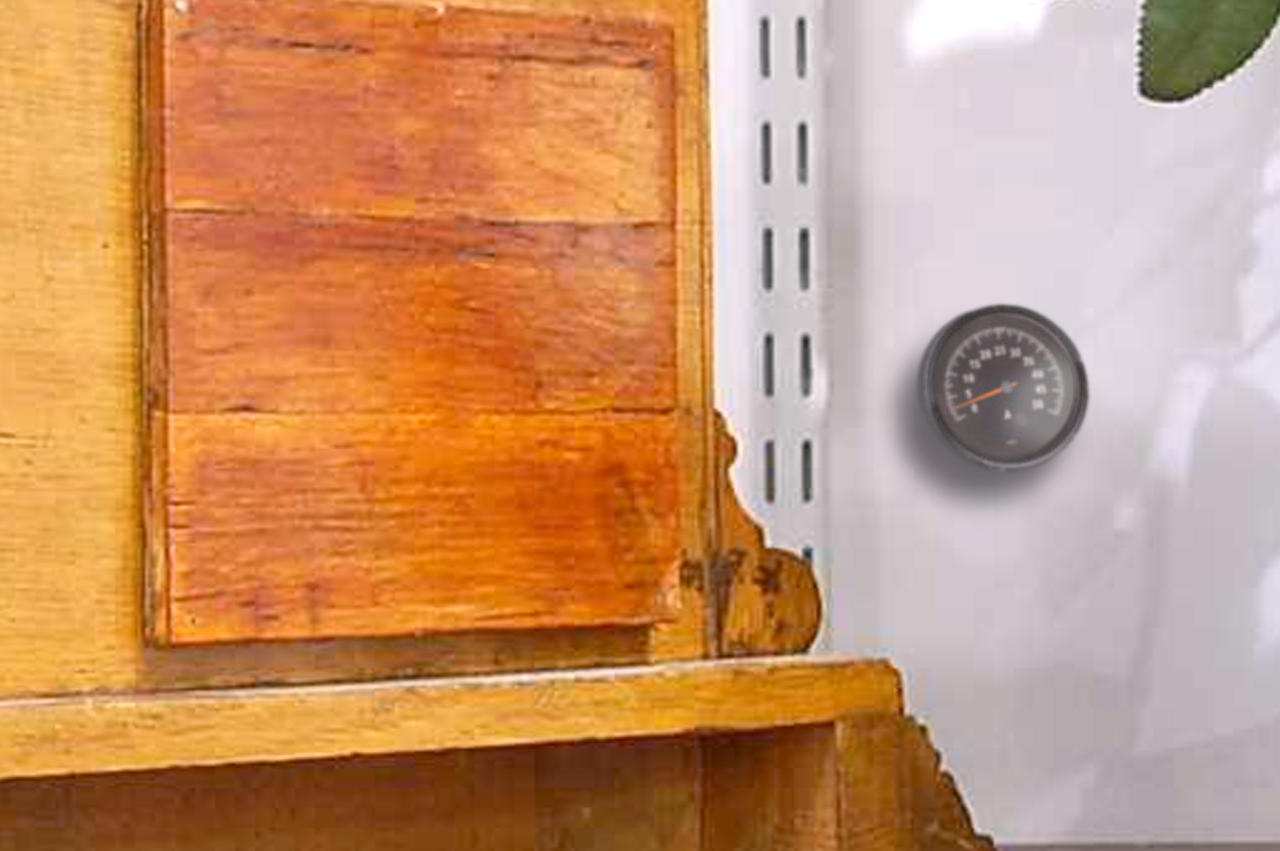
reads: value=2.5 unit=A
